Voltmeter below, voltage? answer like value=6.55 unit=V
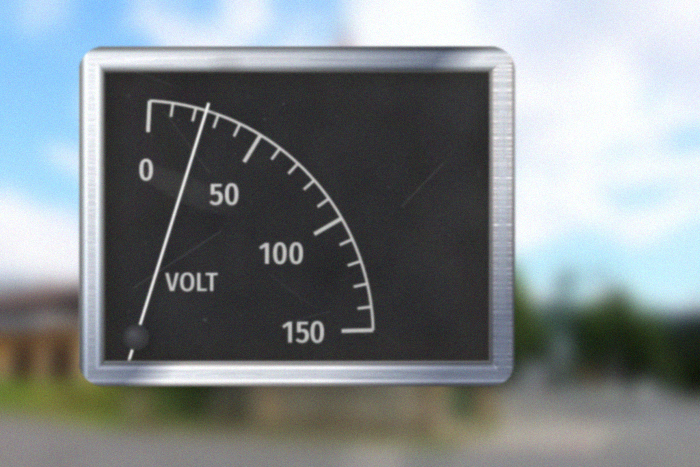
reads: value=25 unit=V
